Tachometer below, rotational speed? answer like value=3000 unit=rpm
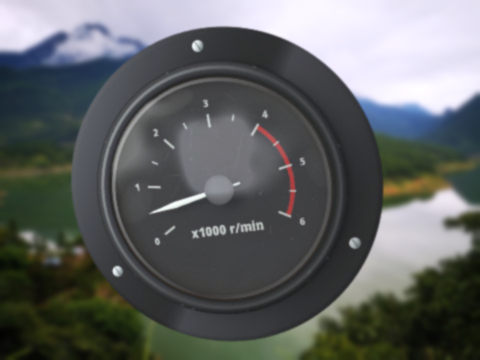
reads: value=500 unit=rpm
